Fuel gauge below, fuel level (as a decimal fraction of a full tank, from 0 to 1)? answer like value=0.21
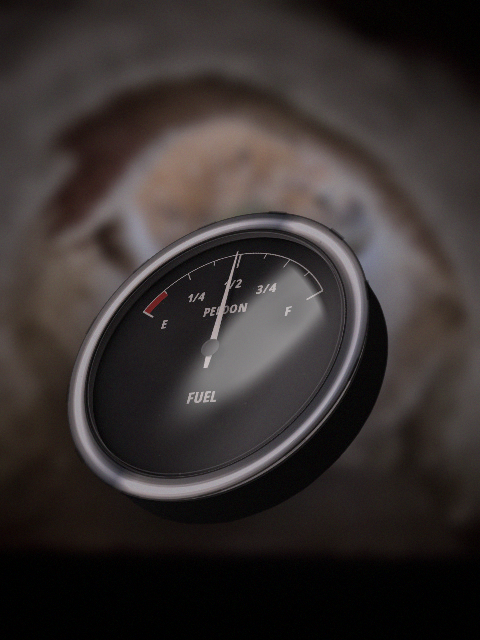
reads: value=0.5
